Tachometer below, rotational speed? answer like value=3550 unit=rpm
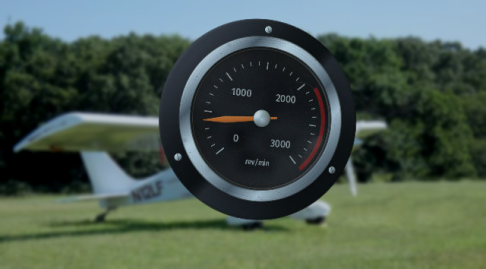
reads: value=400 unit=rpm
